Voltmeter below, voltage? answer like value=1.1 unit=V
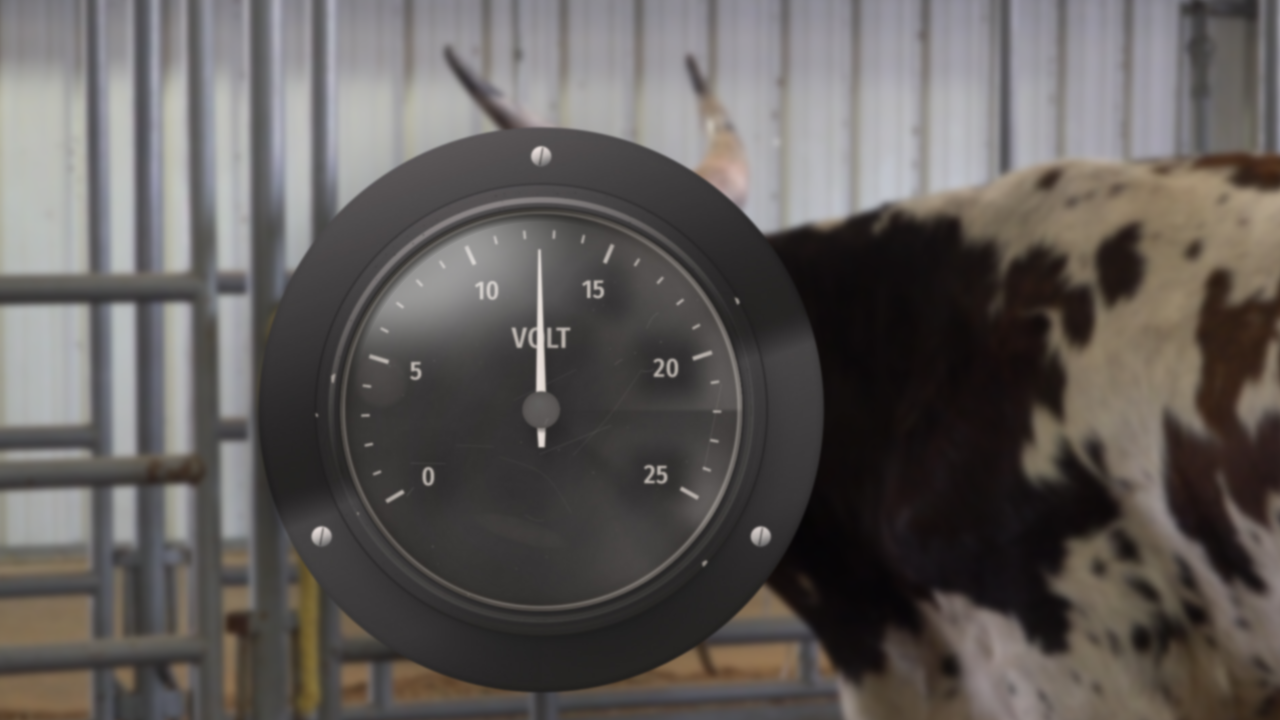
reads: value=12.5 unit=V
